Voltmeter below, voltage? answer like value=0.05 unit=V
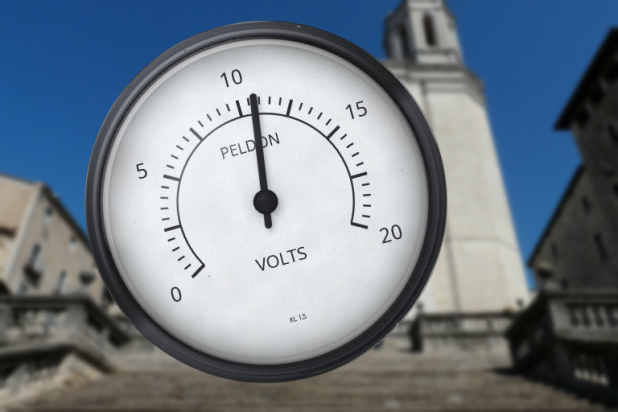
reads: value=10.75 unit=V
